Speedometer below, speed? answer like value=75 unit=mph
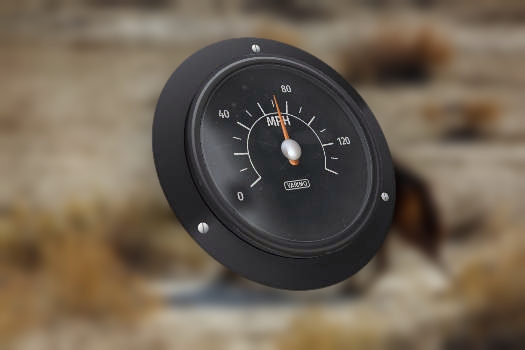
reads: value=70 unit=mph
